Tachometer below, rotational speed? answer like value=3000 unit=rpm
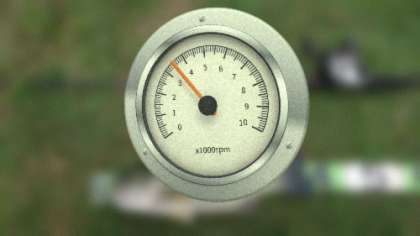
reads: value=3500 unit=rpm
